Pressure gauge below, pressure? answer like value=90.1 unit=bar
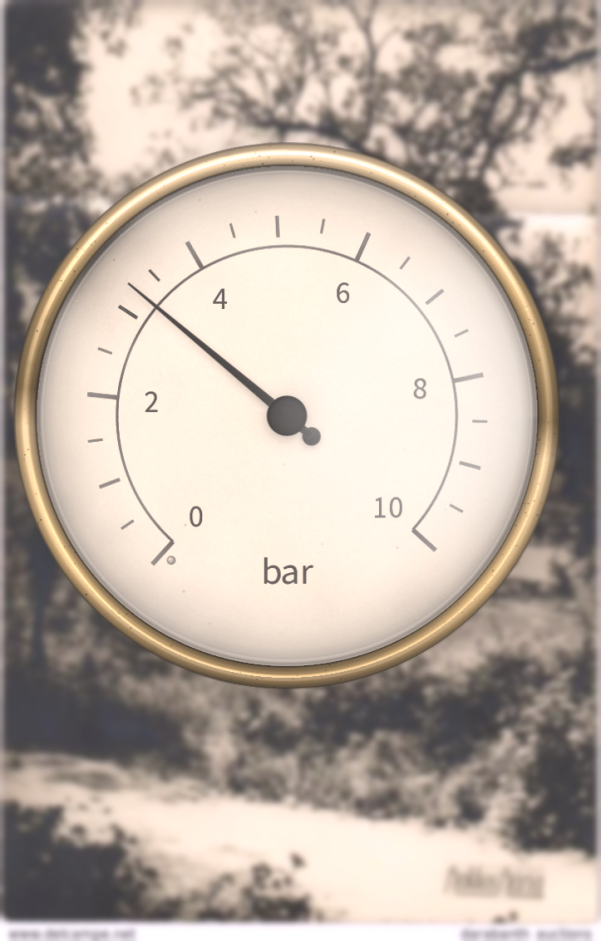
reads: value=3.25 unit=bar
